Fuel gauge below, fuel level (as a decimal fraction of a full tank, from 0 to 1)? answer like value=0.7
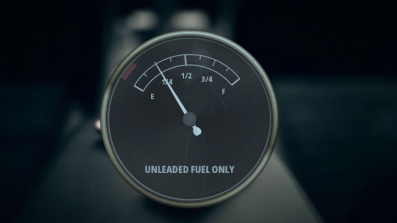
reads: value=0.25
